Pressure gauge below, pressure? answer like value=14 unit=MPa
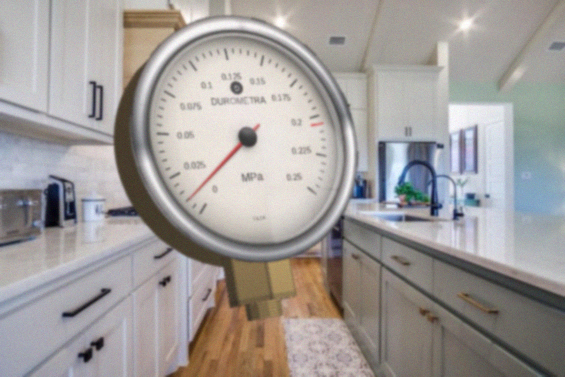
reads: value=0.01 unit=MPa
